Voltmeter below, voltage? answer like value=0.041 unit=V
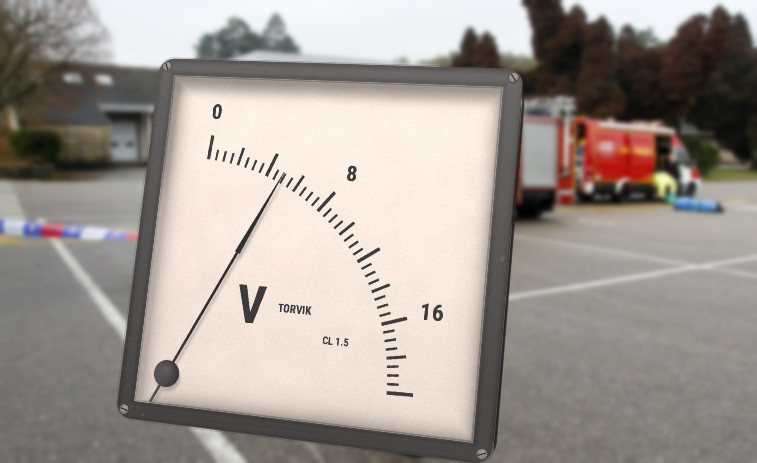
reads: value=5 unit=V
